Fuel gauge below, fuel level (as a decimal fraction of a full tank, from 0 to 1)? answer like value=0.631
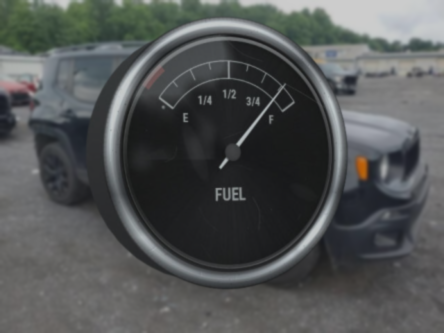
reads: value=0.875
